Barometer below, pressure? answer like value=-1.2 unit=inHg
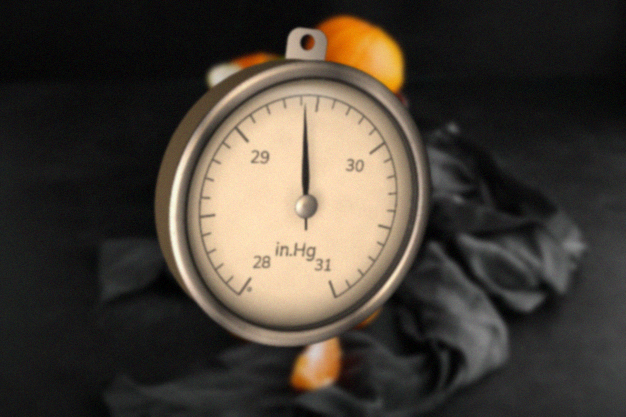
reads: value=29.4 unit=inHg
